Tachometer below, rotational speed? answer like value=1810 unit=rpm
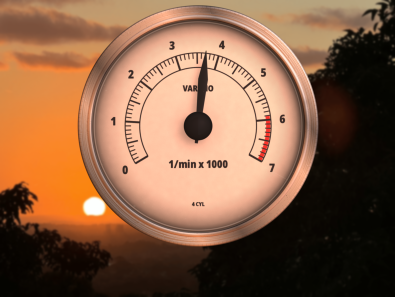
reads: value=3700 unit=rpm
